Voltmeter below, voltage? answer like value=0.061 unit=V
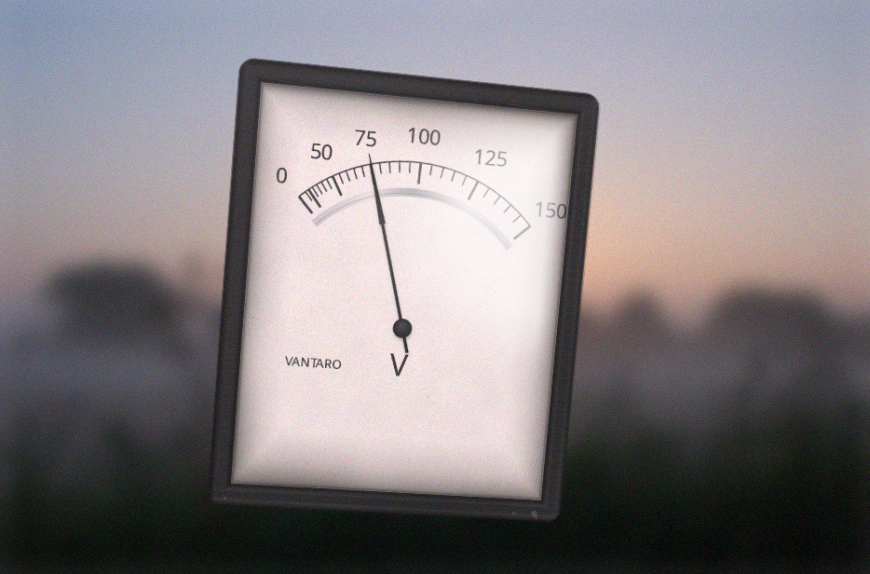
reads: value=75 unit=V
